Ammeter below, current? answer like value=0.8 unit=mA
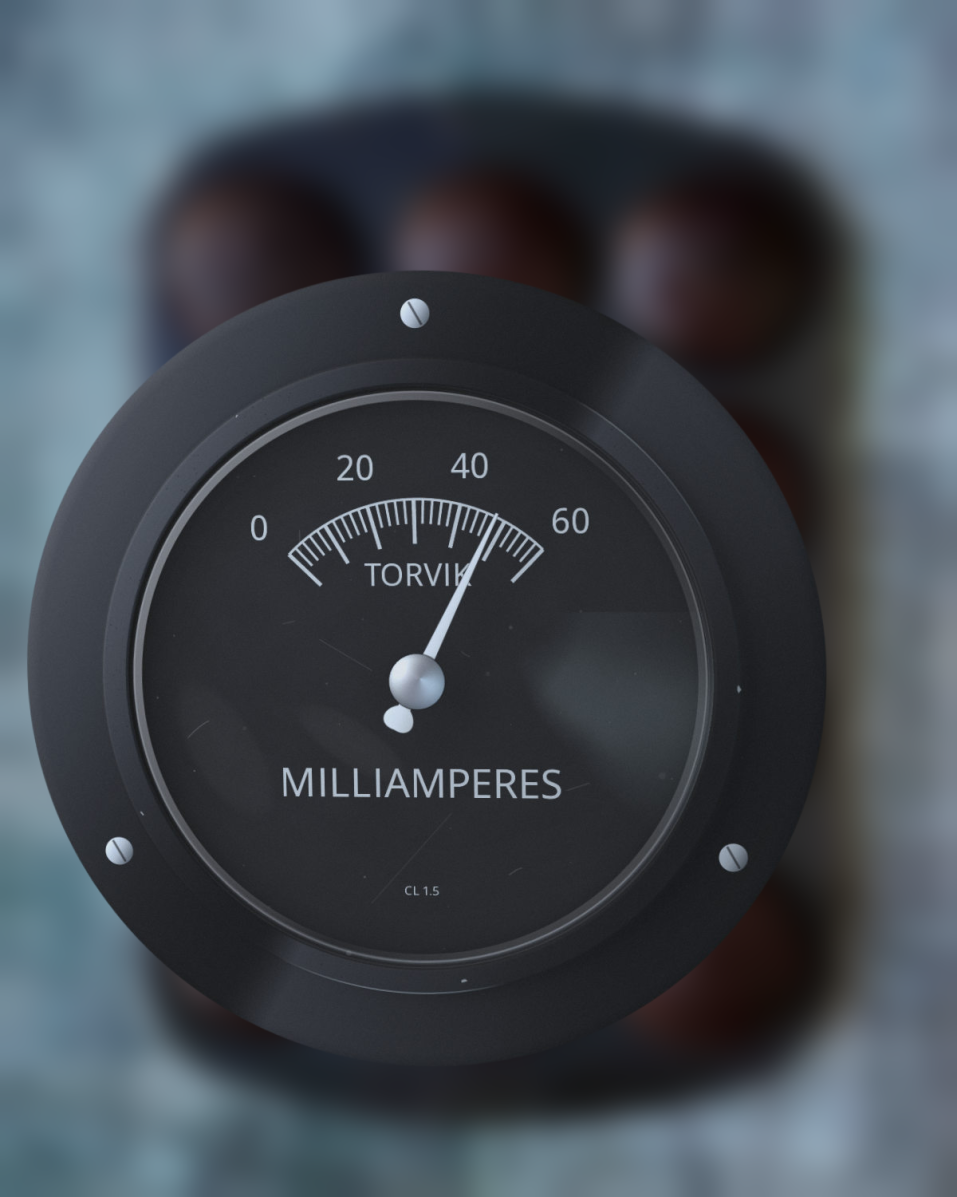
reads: value=48 unit=mA
